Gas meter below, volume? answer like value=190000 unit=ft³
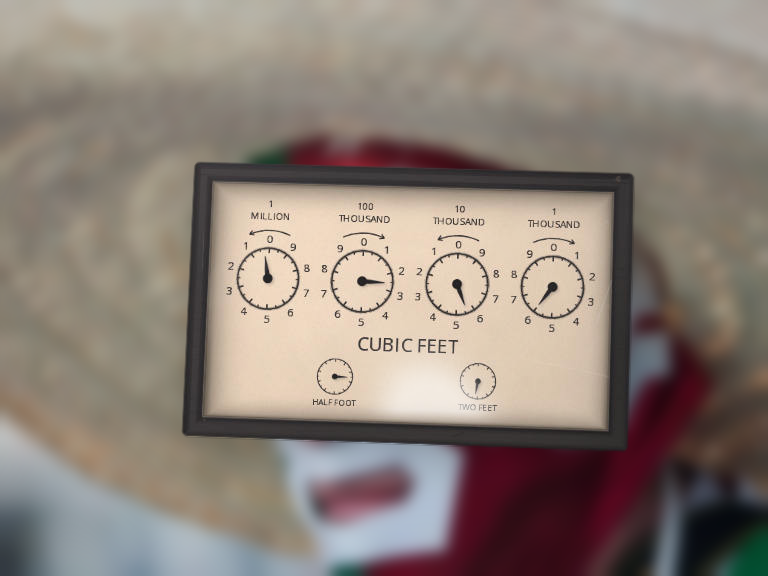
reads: value=25600 unit=ft³
